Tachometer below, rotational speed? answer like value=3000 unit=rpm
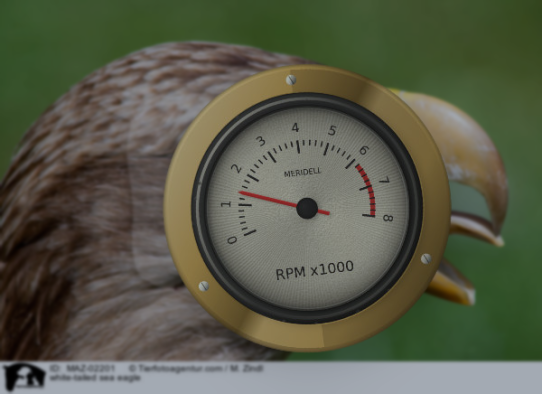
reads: value=1400 unit=rpm
